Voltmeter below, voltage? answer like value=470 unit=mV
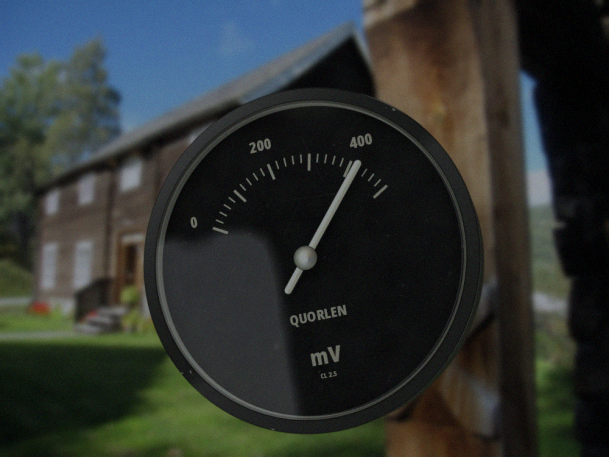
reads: value=420 unit=mV
